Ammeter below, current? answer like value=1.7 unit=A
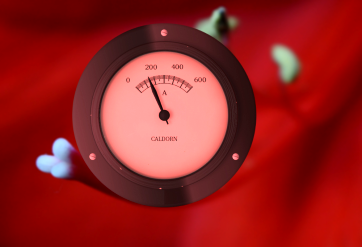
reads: value=150 unit=A
